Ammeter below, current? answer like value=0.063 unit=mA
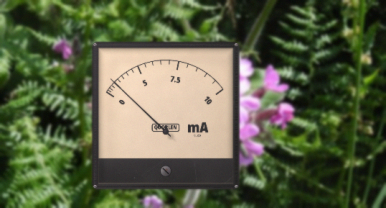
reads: value=2.5 unit=mA
